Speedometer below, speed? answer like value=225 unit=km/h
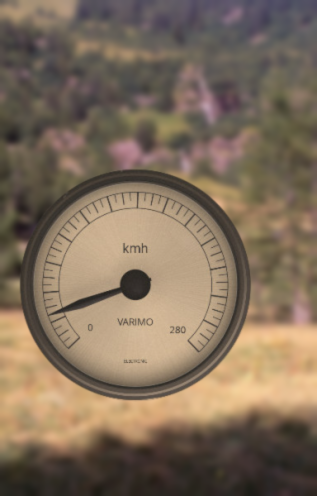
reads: value=25 unit=km/h
